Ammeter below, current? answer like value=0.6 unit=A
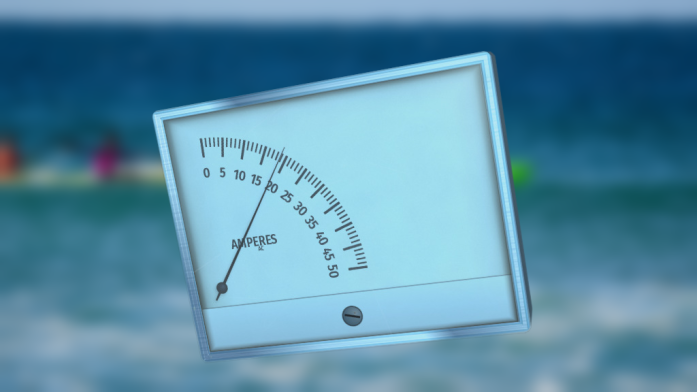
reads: value=19 unit=A
